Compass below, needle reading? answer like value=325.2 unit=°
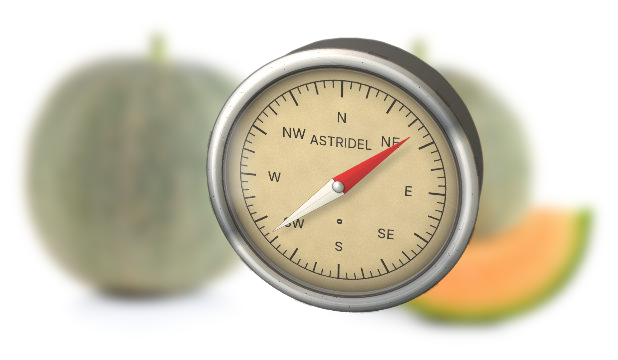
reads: value=50 unit=°
